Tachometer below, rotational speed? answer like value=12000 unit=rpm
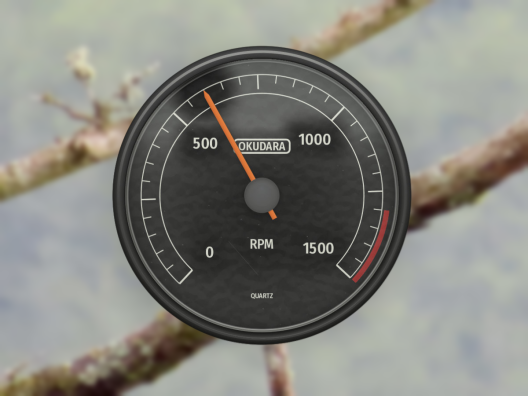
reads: value=600 unit=rpm
